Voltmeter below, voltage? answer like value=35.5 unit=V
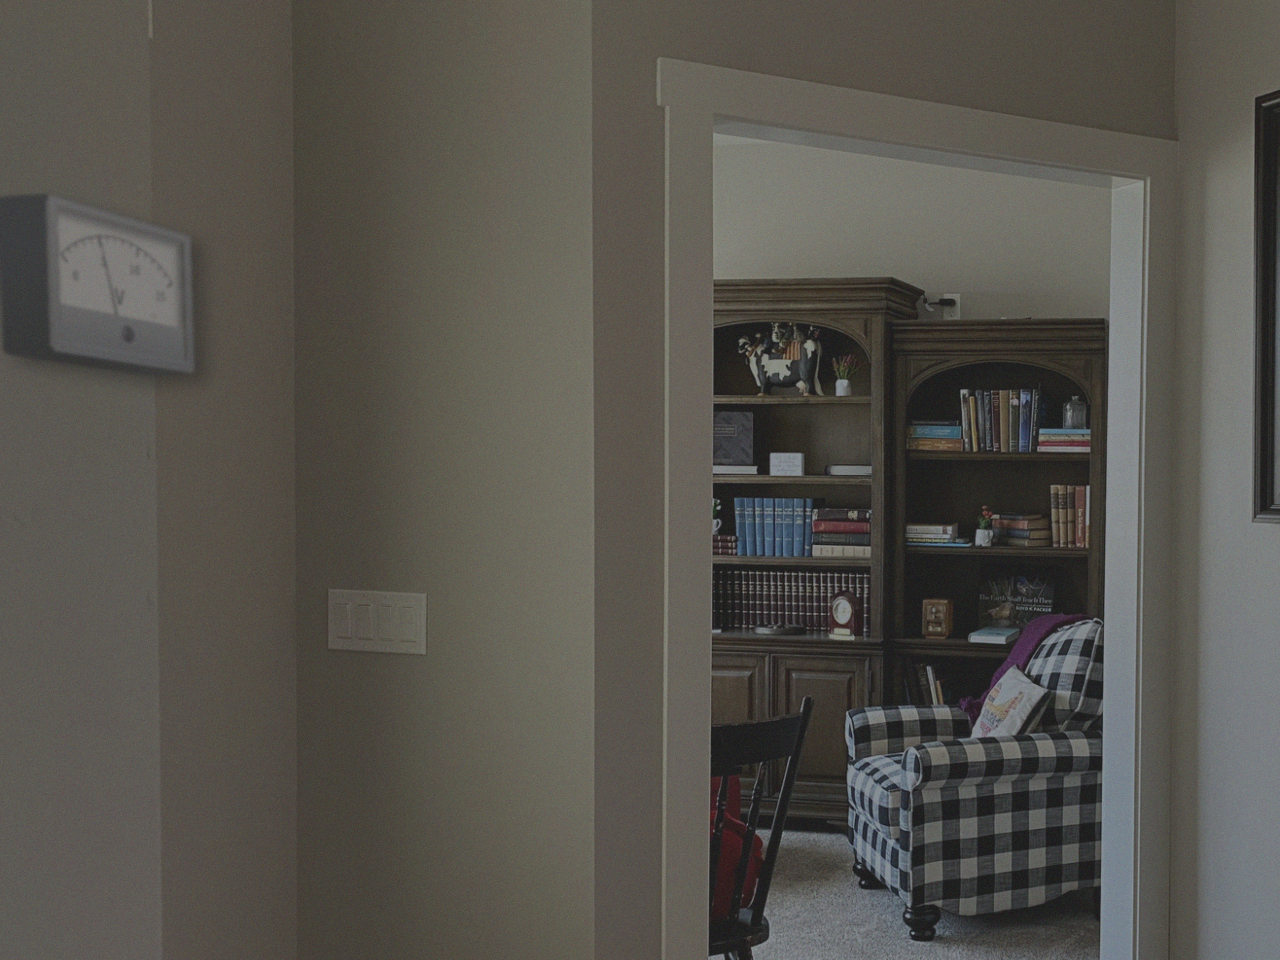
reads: value=5 unit=V
